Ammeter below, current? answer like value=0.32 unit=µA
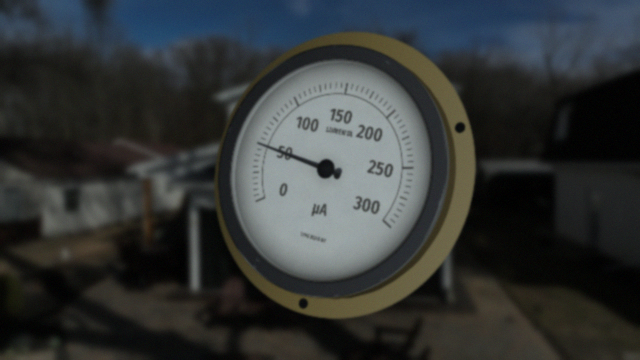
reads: value=50 unit=µA
